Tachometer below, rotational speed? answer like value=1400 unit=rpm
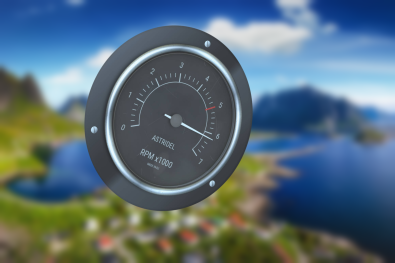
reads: value=6200 unit=rpm
